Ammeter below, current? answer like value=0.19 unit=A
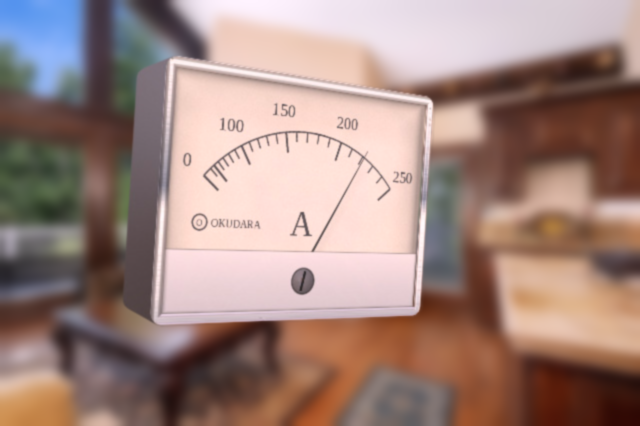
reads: value=220 unit=A
